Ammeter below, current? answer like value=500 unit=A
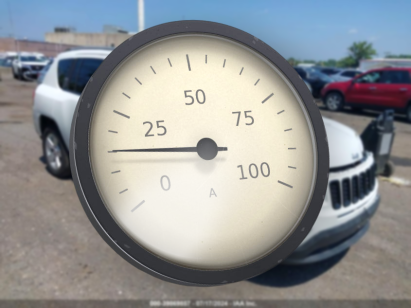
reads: value=15 unit=A
